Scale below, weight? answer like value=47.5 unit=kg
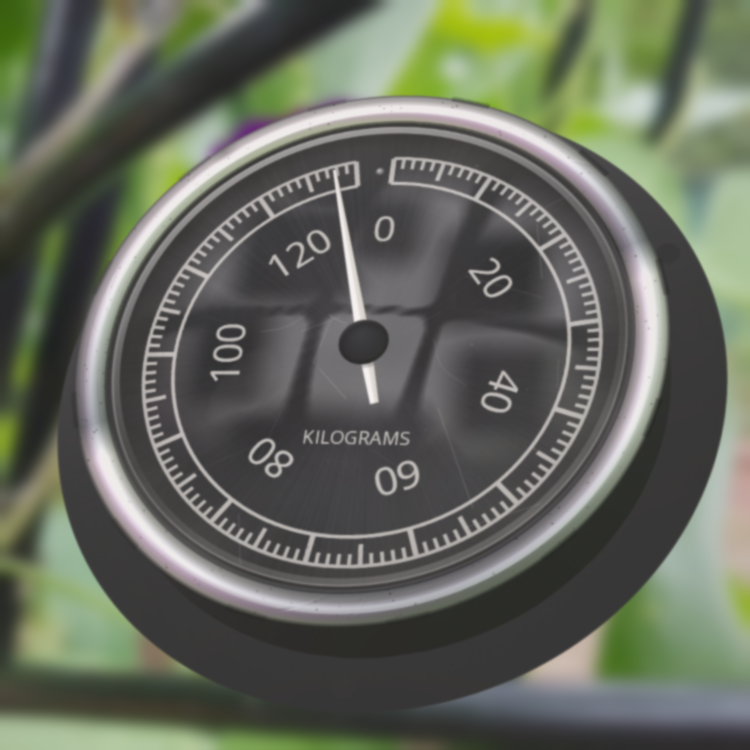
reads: value=128 unit=kg
